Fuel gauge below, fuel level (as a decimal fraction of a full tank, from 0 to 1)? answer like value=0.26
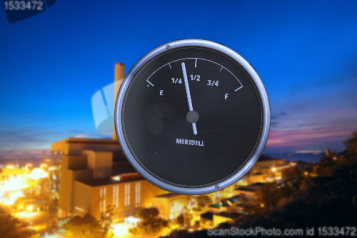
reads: value=0.375
